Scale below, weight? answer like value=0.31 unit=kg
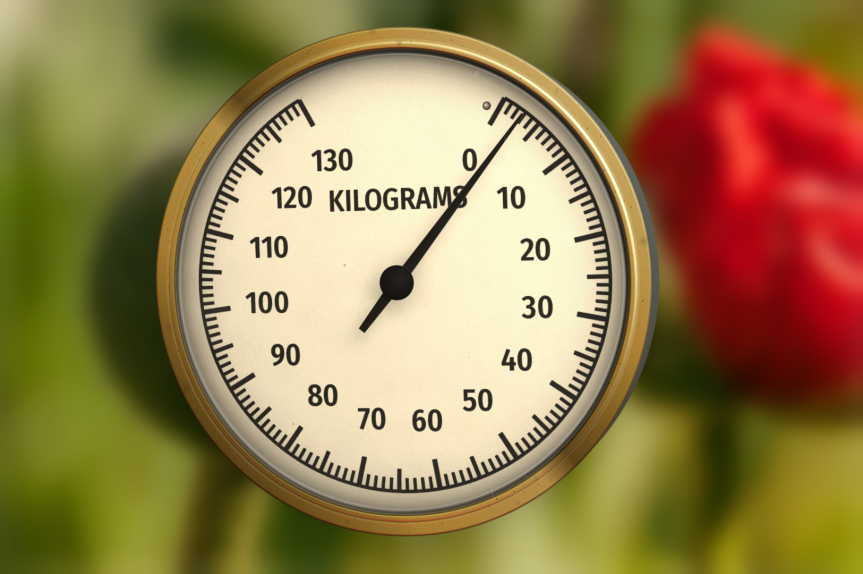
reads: value=3 unit=kg
